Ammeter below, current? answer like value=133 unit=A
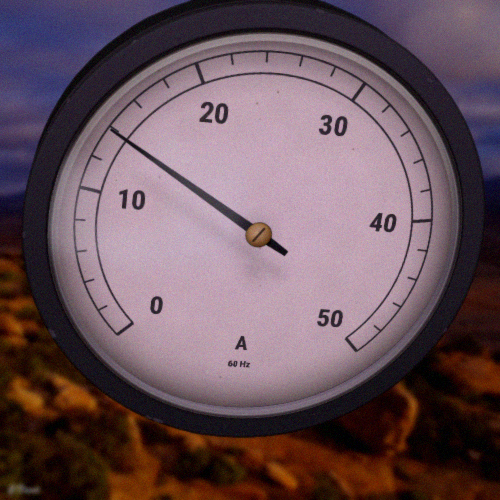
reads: value=14 unit=A
